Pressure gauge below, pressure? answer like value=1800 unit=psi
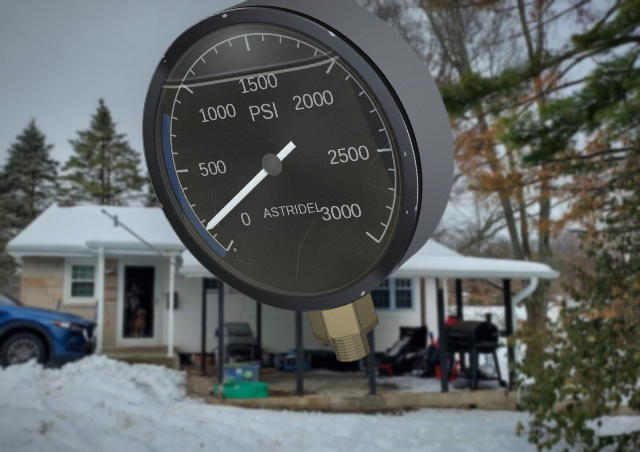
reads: value=150 unit=psi
